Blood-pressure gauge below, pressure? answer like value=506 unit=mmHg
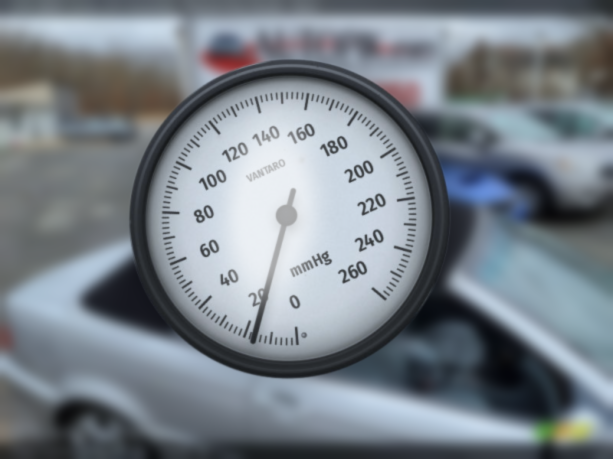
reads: value=16 unit=mmHg
